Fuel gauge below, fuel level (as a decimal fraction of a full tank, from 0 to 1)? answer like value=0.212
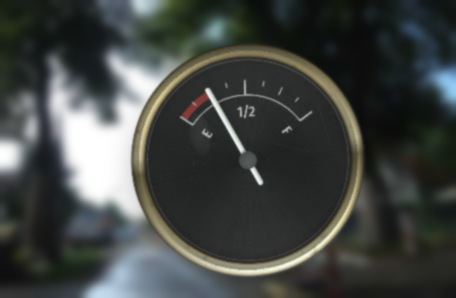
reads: value=0.25
